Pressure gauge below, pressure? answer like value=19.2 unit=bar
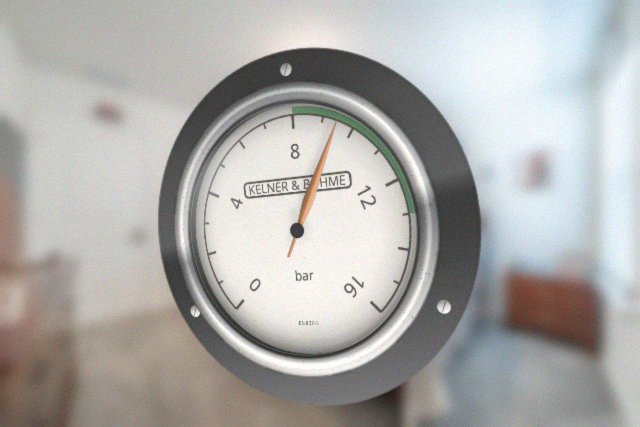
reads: value=9.5 unit=bar
